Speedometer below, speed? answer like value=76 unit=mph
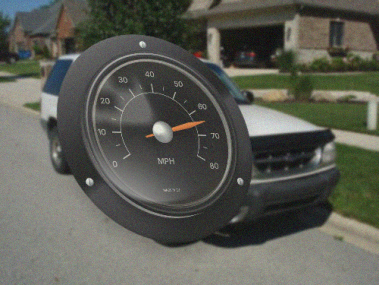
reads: value=65 unit=mph
